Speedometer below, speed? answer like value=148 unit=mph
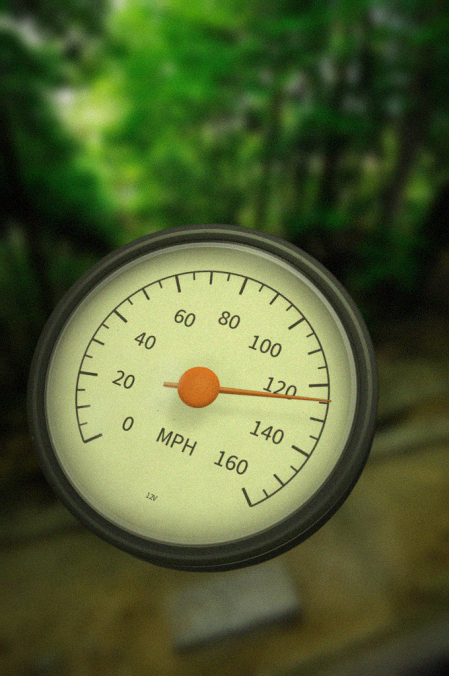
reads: value=125 unit=mph
